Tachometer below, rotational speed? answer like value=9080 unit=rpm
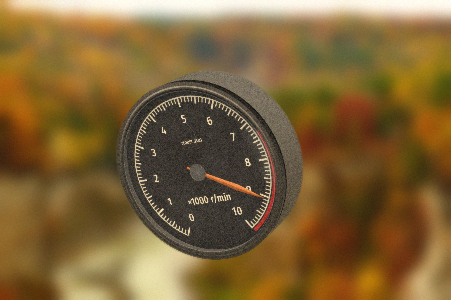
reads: value=9000 unit=rpm
